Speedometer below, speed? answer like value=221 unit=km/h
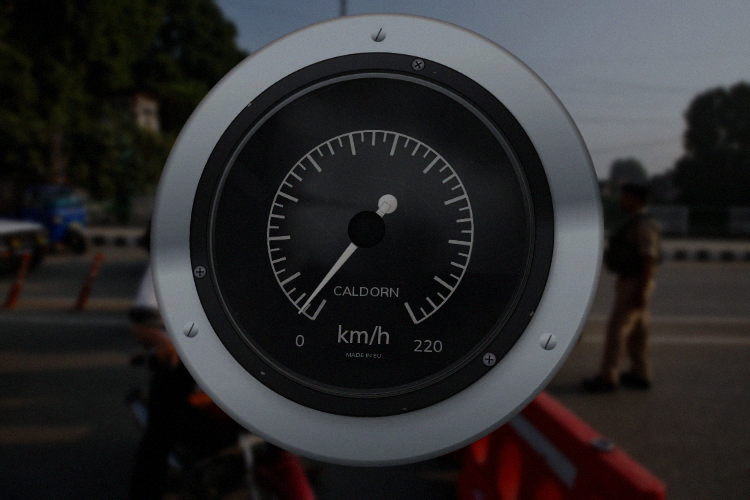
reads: value=5 unit=km/h
